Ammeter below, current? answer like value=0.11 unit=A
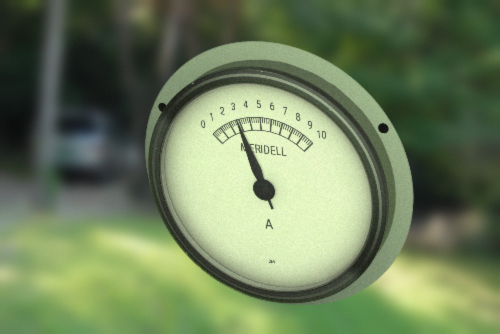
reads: value=3 unit=A
